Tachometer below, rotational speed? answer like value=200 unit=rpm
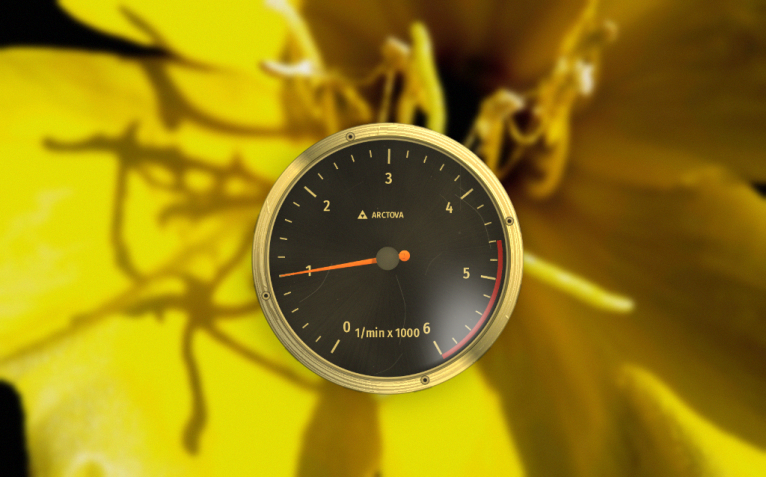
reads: value=1000 unit=rpm
